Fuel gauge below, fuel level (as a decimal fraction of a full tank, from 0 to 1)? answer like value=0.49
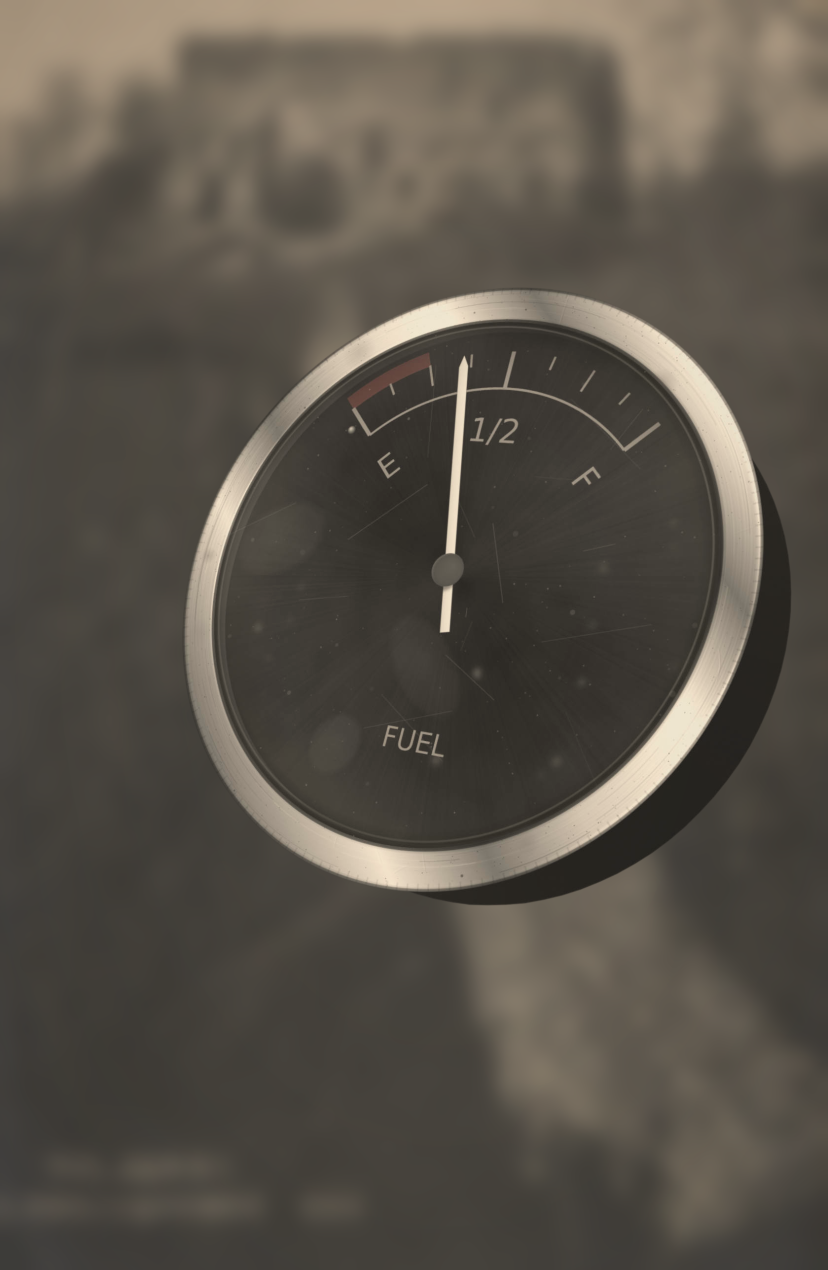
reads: value=0.375
